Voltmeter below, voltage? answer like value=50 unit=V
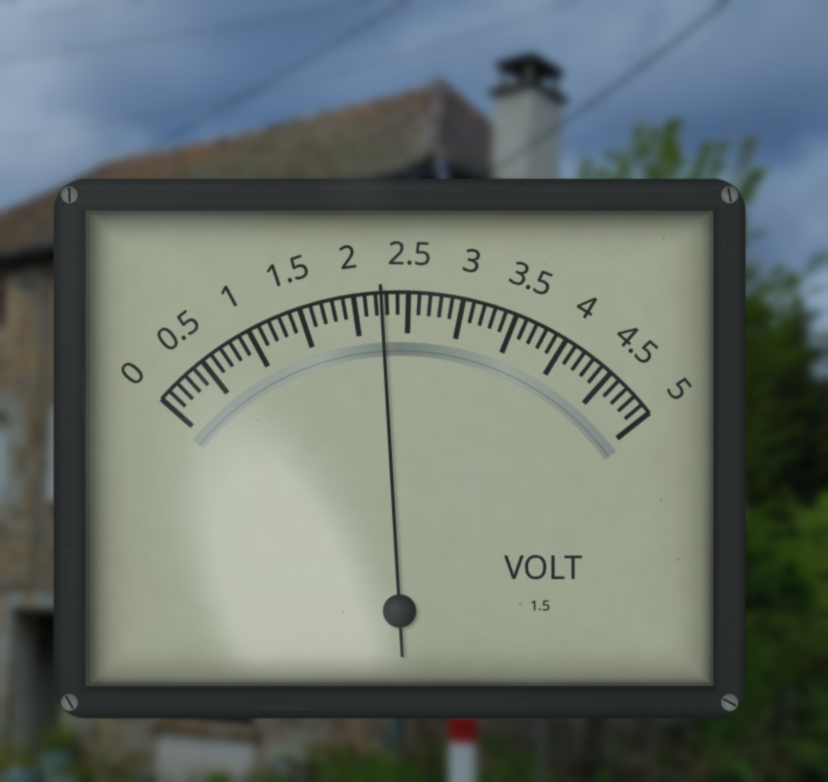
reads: value=2.25 unit=V
